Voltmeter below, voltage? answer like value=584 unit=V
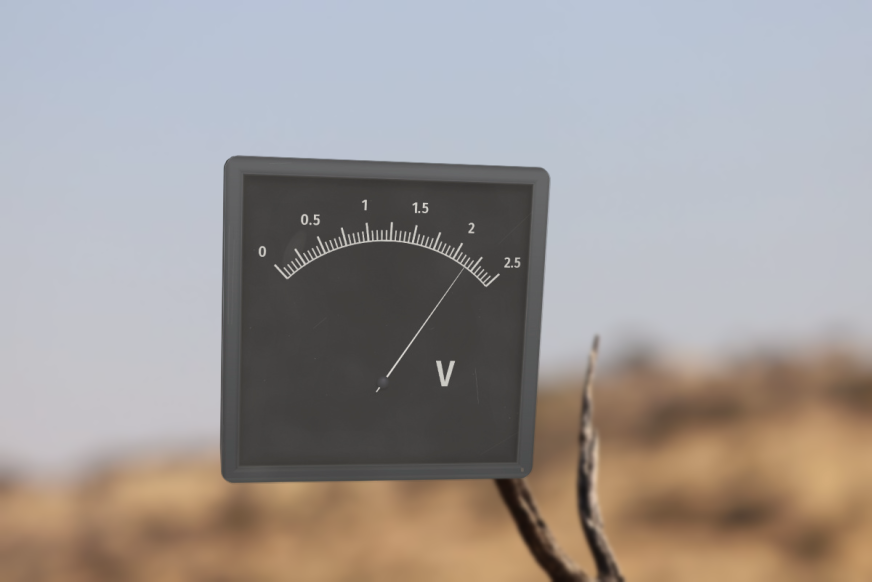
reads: value=2.15 unit=V
